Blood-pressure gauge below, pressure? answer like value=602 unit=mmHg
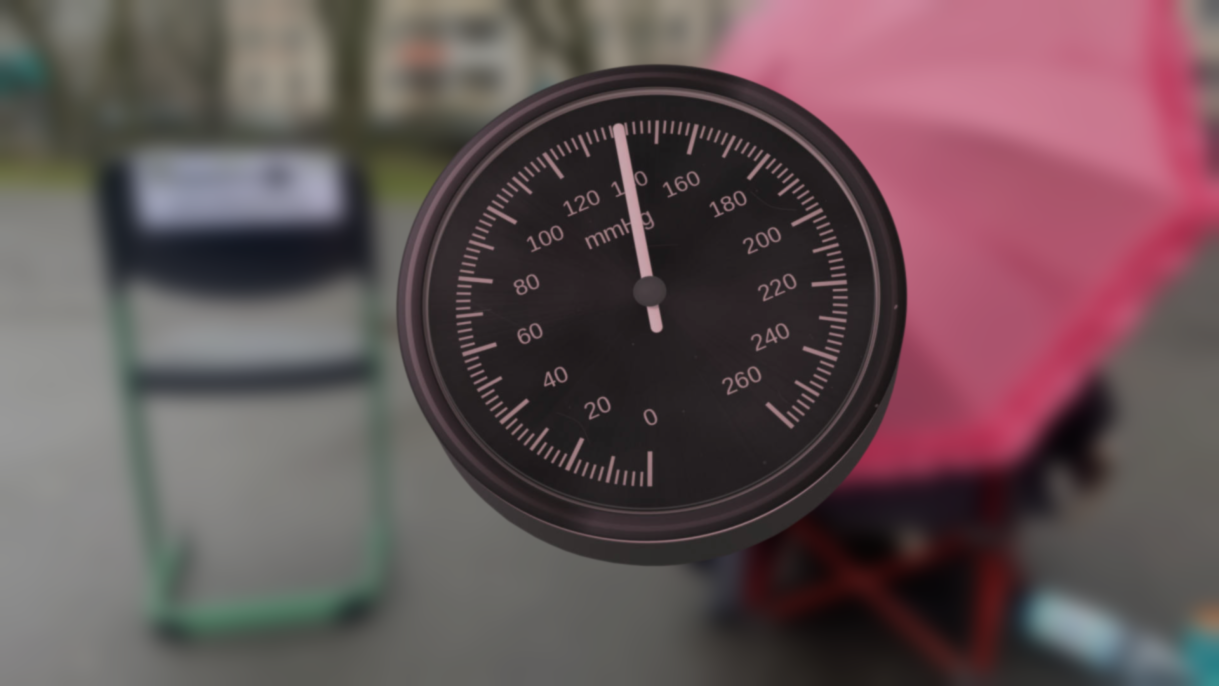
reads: value=140 unit=mmHg
